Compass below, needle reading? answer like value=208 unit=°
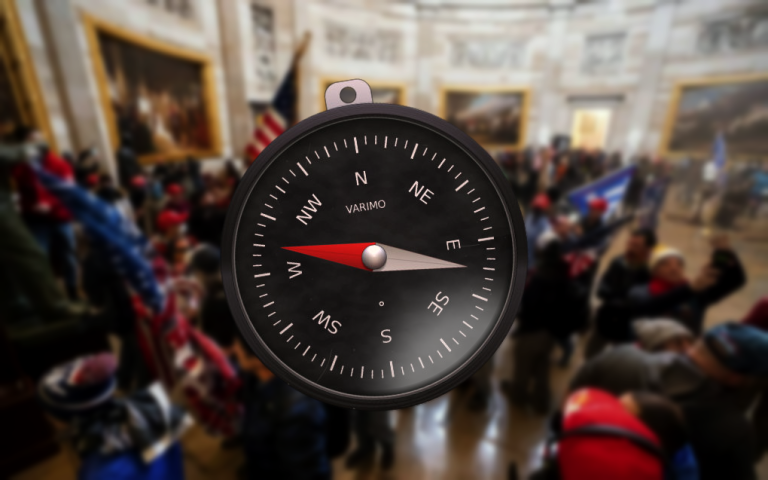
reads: value=285 unit=°
